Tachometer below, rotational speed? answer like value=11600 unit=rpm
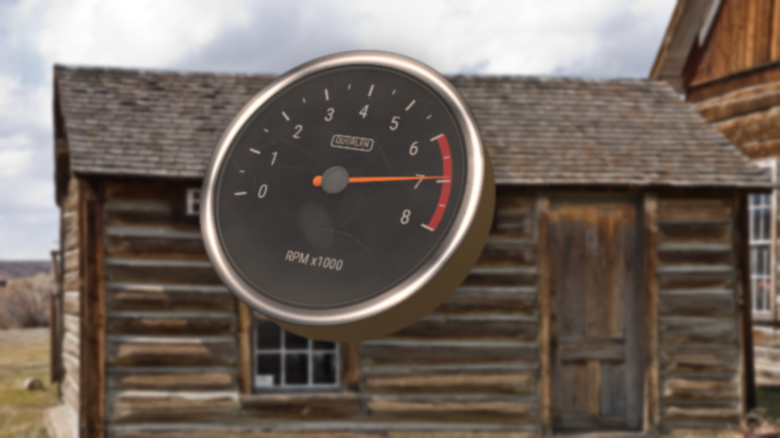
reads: value=7000 unit=rpm
